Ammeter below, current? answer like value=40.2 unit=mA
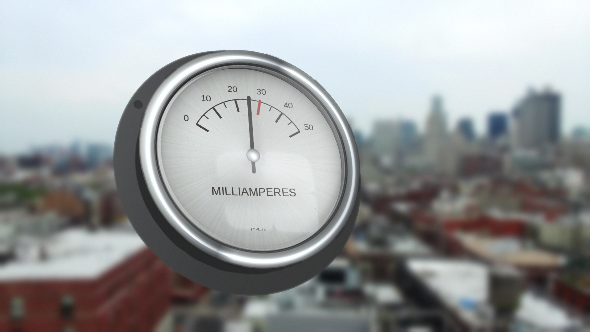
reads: value=25 unit=mA
